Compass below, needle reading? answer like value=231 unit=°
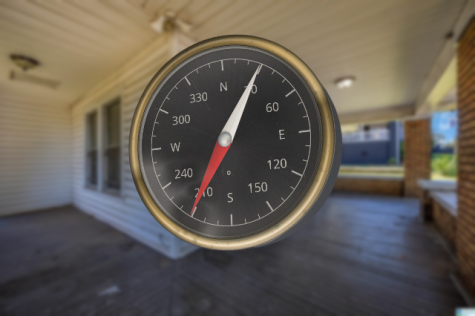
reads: value=210 unit=°
